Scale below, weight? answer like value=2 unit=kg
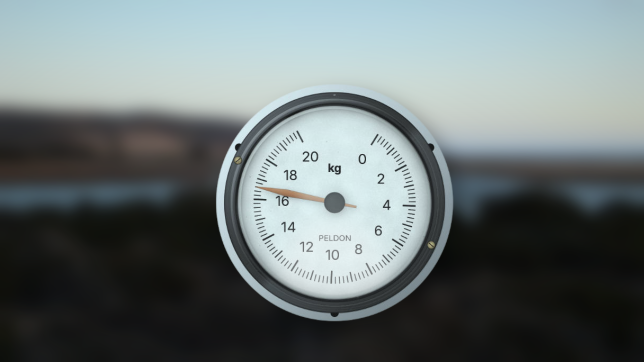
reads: value=16.6 unit=kg
